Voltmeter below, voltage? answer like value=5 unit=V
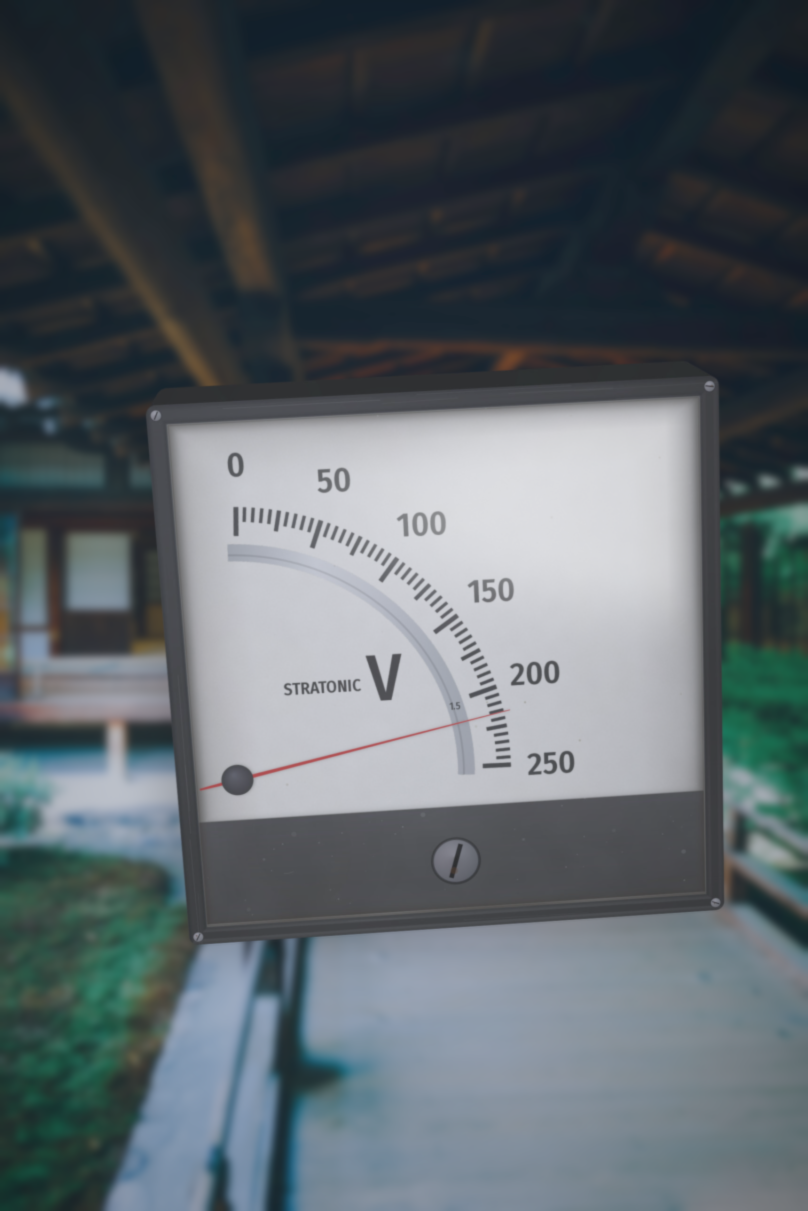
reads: value=215 unit=V
